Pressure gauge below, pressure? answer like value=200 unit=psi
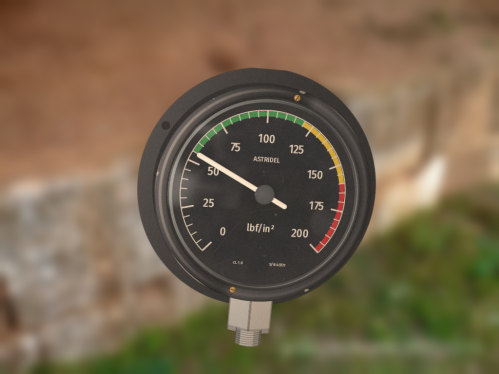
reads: value=55 unit=psi
